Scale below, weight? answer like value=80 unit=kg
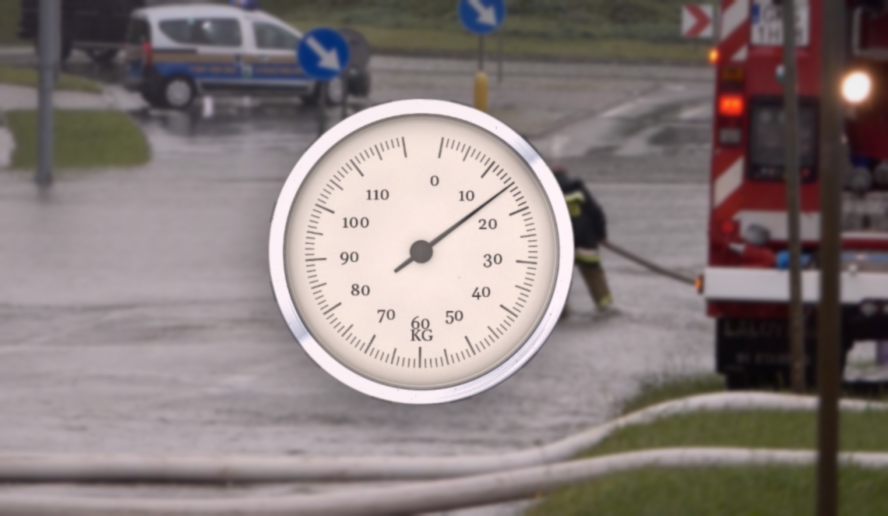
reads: value=15 unit=kg
